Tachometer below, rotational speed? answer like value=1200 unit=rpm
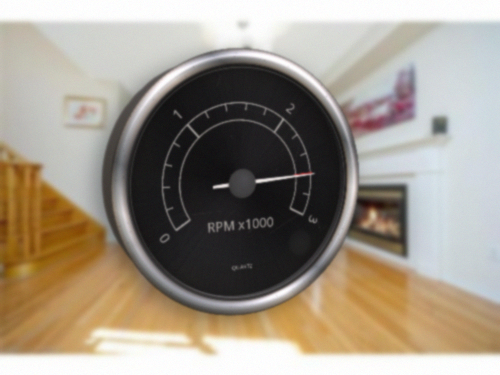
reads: value=2600 unit=rpm
